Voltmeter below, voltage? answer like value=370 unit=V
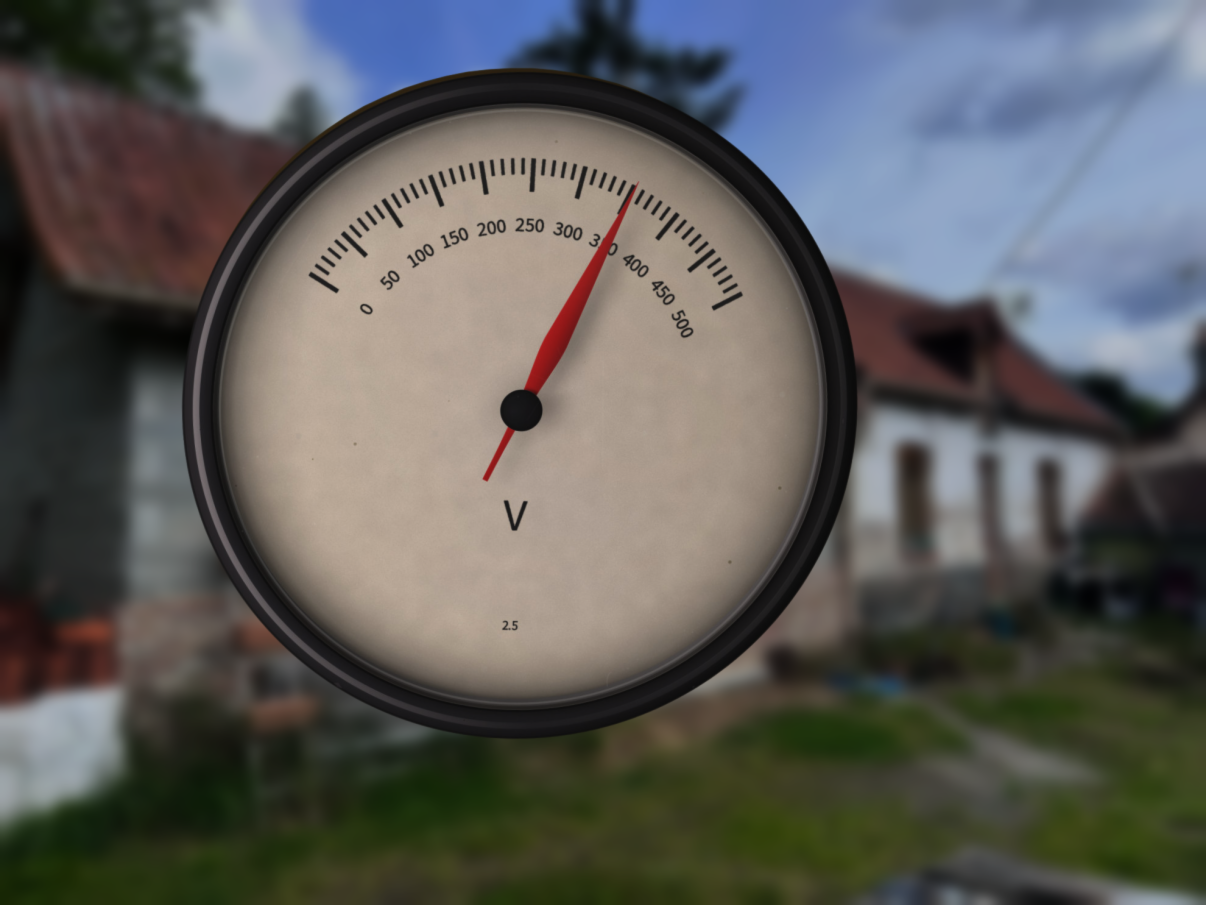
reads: value=350 unit=V
